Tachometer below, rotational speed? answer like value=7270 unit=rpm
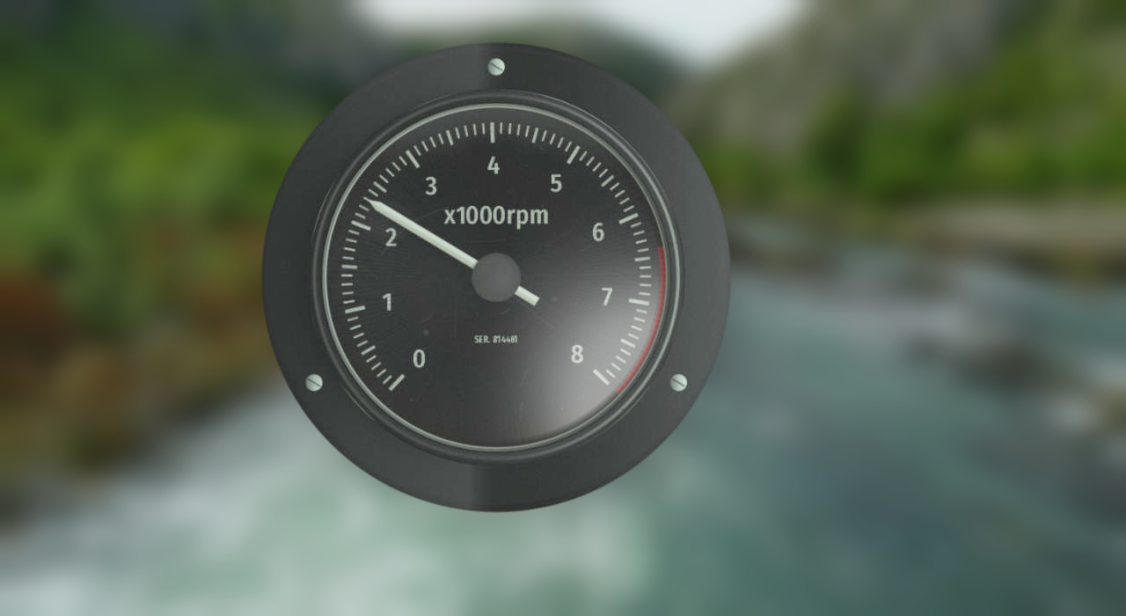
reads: value=2300 unit=rpm
